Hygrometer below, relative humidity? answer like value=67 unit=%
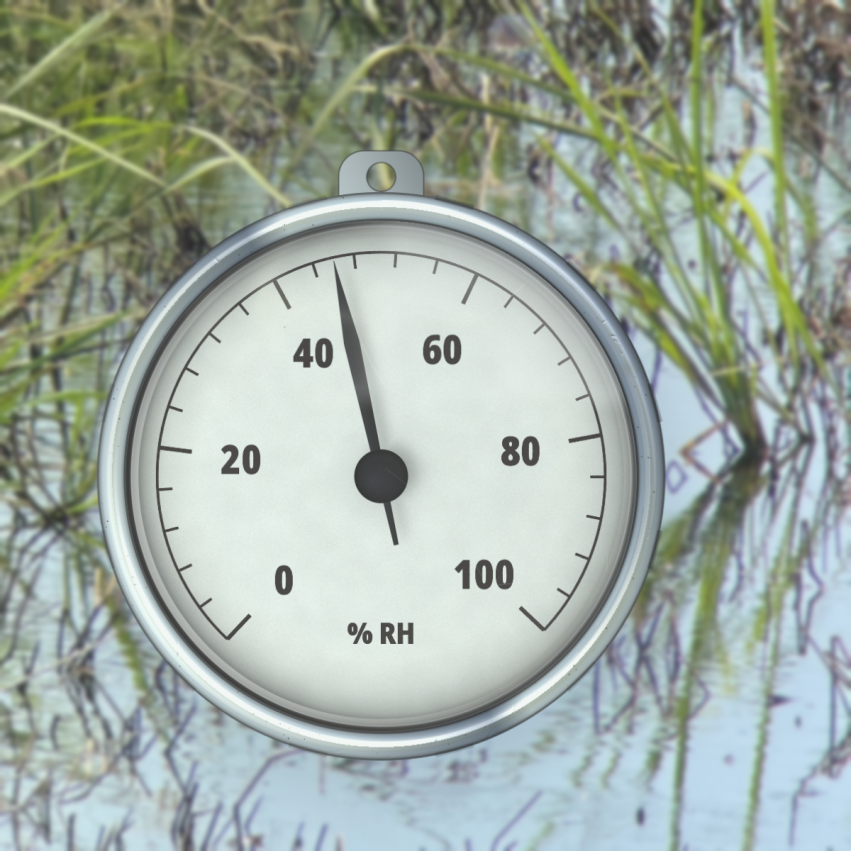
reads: value=46 unit=%
